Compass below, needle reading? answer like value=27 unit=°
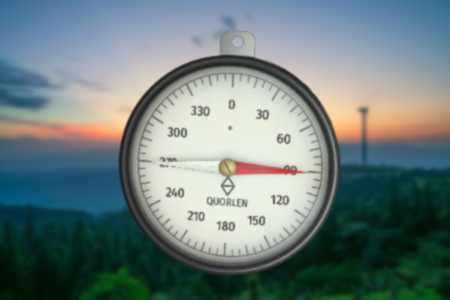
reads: value=90 unit=°
